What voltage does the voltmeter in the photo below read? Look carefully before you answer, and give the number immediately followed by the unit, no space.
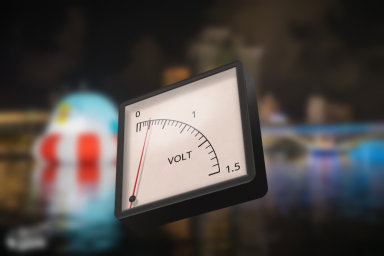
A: 0.5V
